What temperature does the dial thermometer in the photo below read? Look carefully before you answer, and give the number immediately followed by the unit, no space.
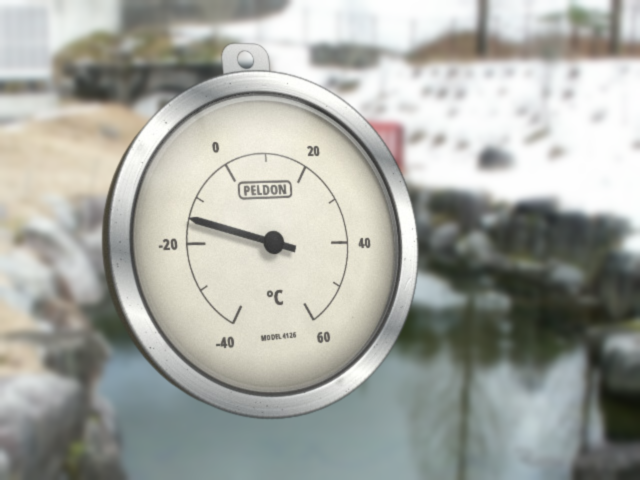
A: -15°C
